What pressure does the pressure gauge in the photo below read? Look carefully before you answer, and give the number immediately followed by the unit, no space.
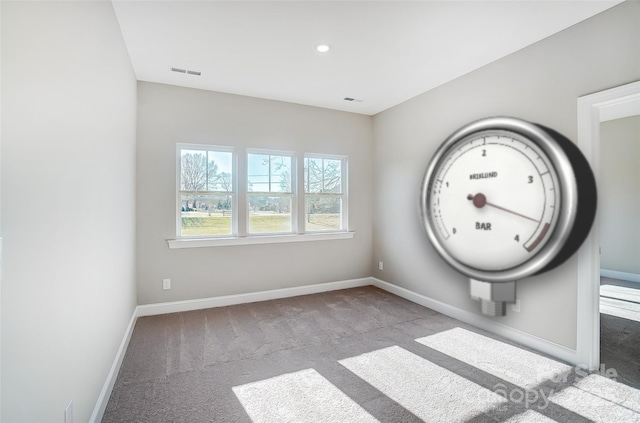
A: 3.6bar
